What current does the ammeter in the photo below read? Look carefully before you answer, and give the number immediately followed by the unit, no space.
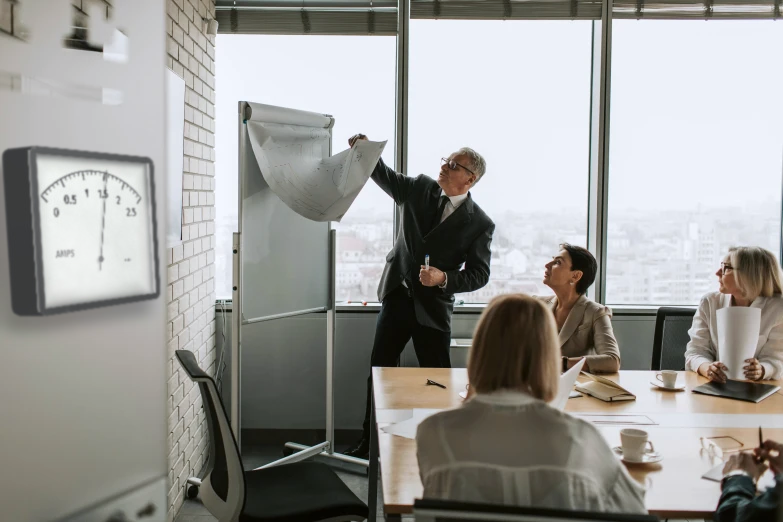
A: 1.5A
